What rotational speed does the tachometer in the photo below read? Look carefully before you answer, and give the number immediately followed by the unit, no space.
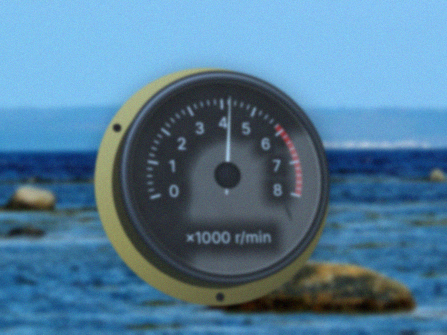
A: 4200rpm
